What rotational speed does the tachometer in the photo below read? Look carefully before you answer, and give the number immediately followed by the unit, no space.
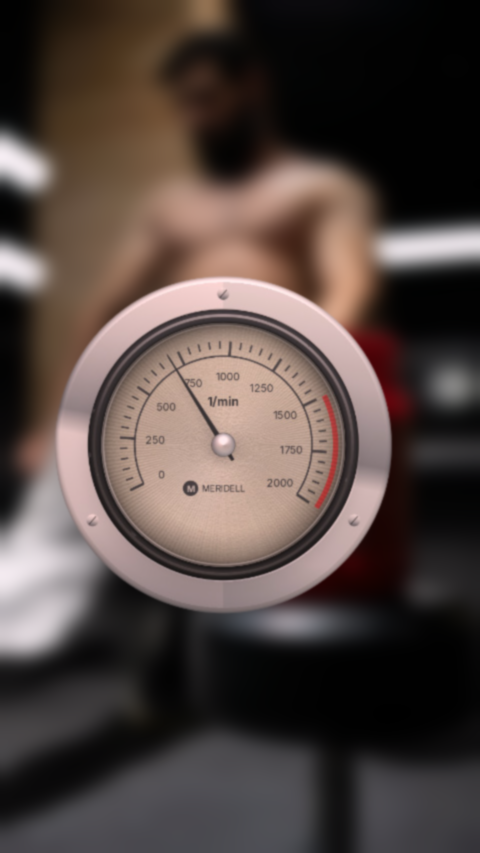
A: 700rpm
